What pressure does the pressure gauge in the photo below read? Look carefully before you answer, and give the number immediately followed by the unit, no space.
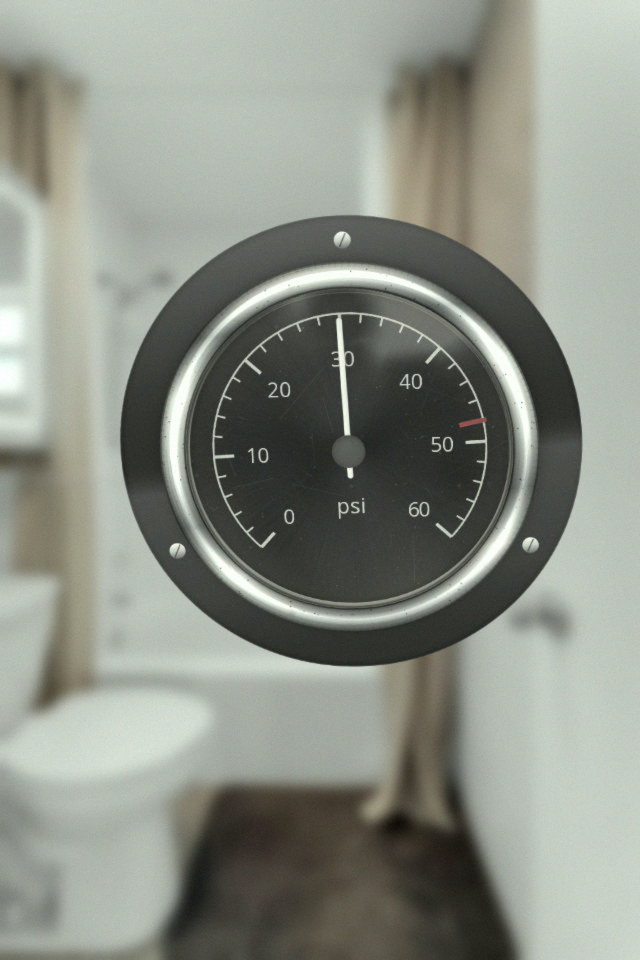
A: 30psi
